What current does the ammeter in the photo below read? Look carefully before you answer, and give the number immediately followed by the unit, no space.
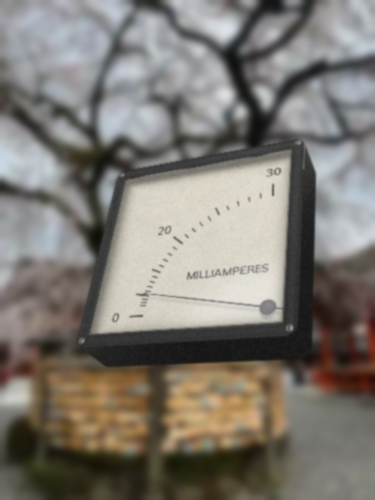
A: 10mA
